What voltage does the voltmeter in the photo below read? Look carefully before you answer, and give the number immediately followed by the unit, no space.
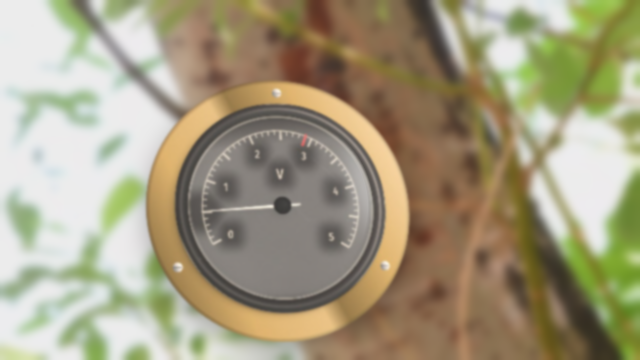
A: 0.5V
